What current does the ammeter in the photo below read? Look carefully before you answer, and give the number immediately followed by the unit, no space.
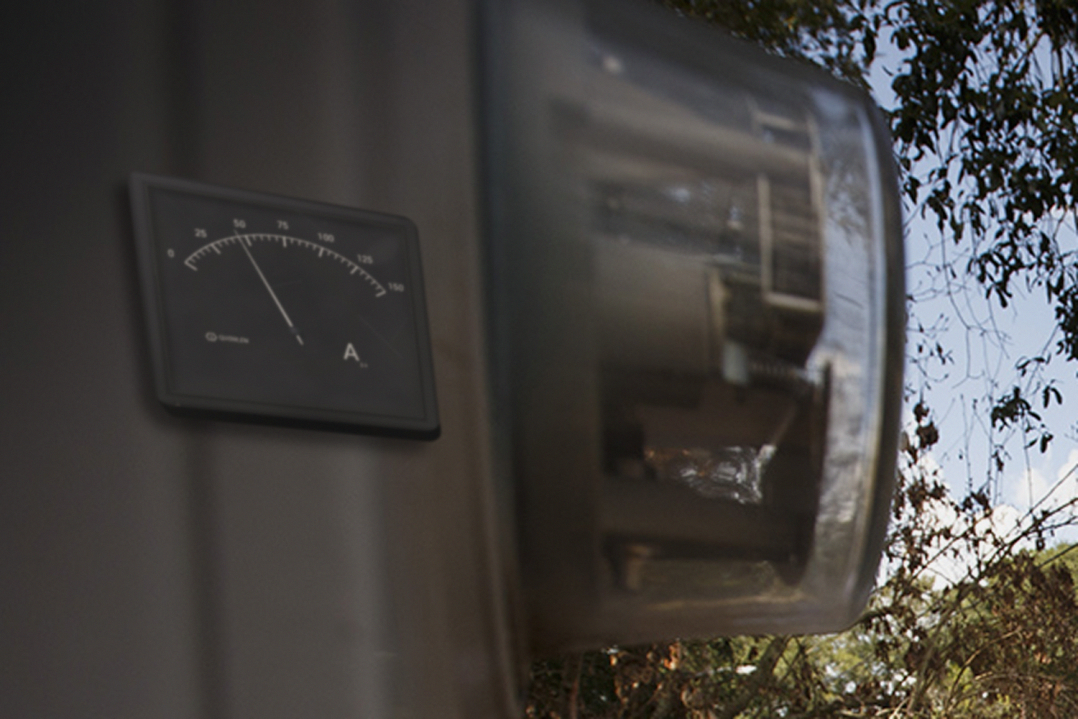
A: 45A
